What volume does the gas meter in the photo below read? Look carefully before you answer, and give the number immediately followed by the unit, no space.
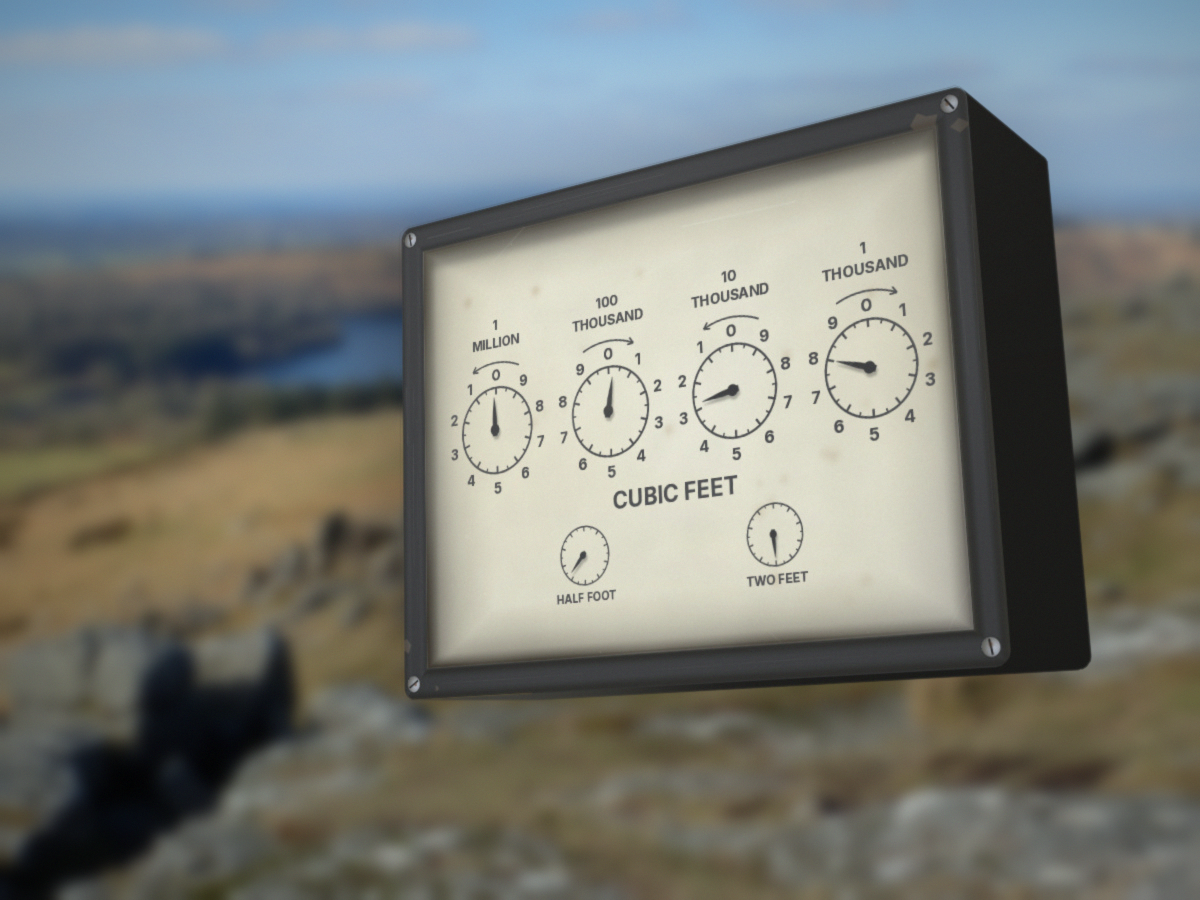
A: 2800ft³
